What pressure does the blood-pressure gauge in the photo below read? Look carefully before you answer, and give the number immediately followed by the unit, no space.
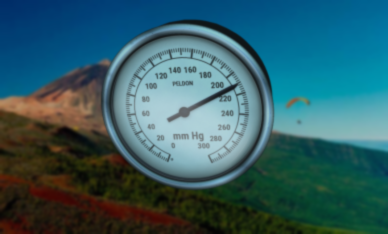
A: 210mmHg
